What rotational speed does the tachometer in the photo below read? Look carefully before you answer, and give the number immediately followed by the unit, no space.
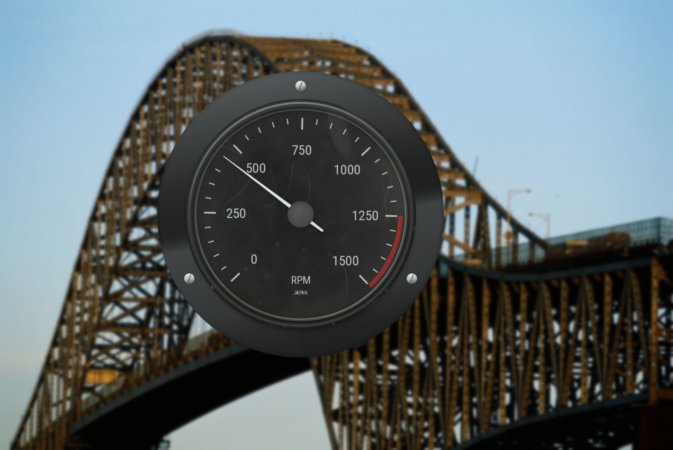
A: 450rpm
